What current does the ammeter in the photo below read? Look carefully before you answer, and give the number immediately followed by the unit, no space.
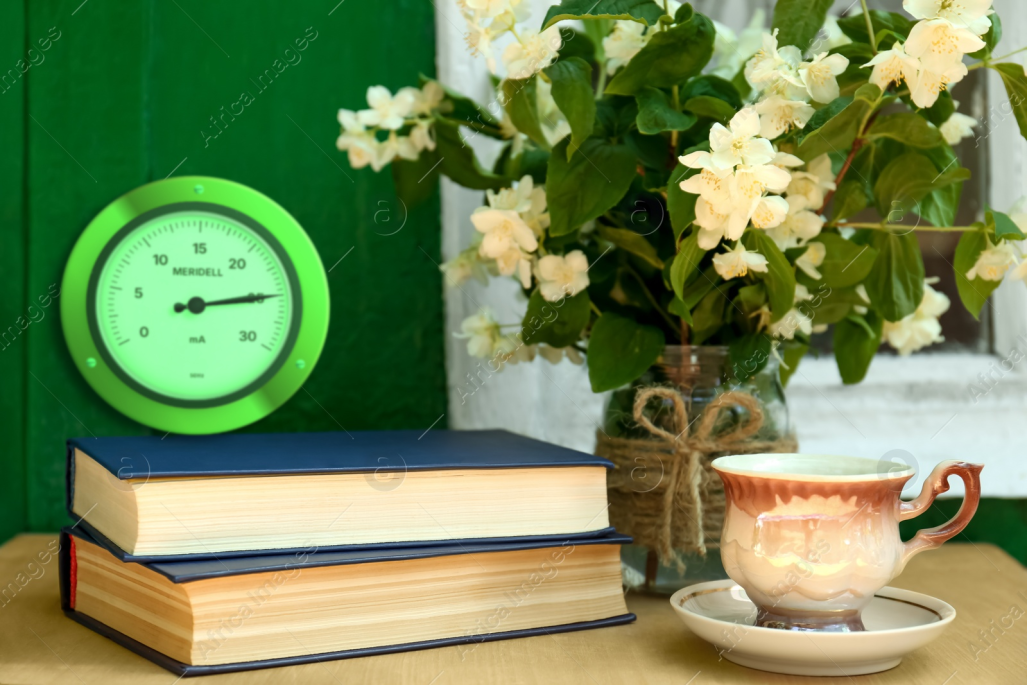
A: 25mA
